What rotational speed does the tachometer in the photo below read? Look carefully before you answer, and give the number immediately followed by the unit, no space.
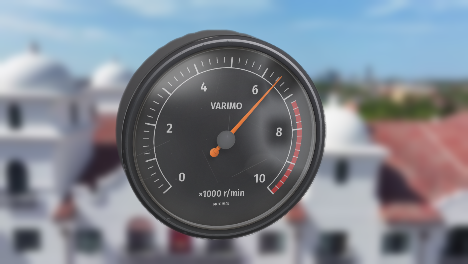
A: 6400rpm
